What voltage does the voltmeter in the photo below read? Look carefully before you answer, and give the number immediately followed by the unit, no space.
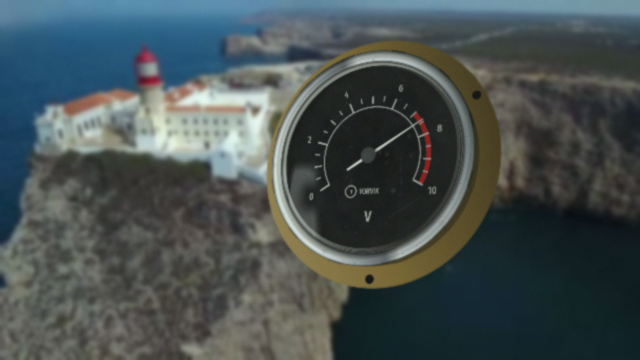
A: 7.5V
